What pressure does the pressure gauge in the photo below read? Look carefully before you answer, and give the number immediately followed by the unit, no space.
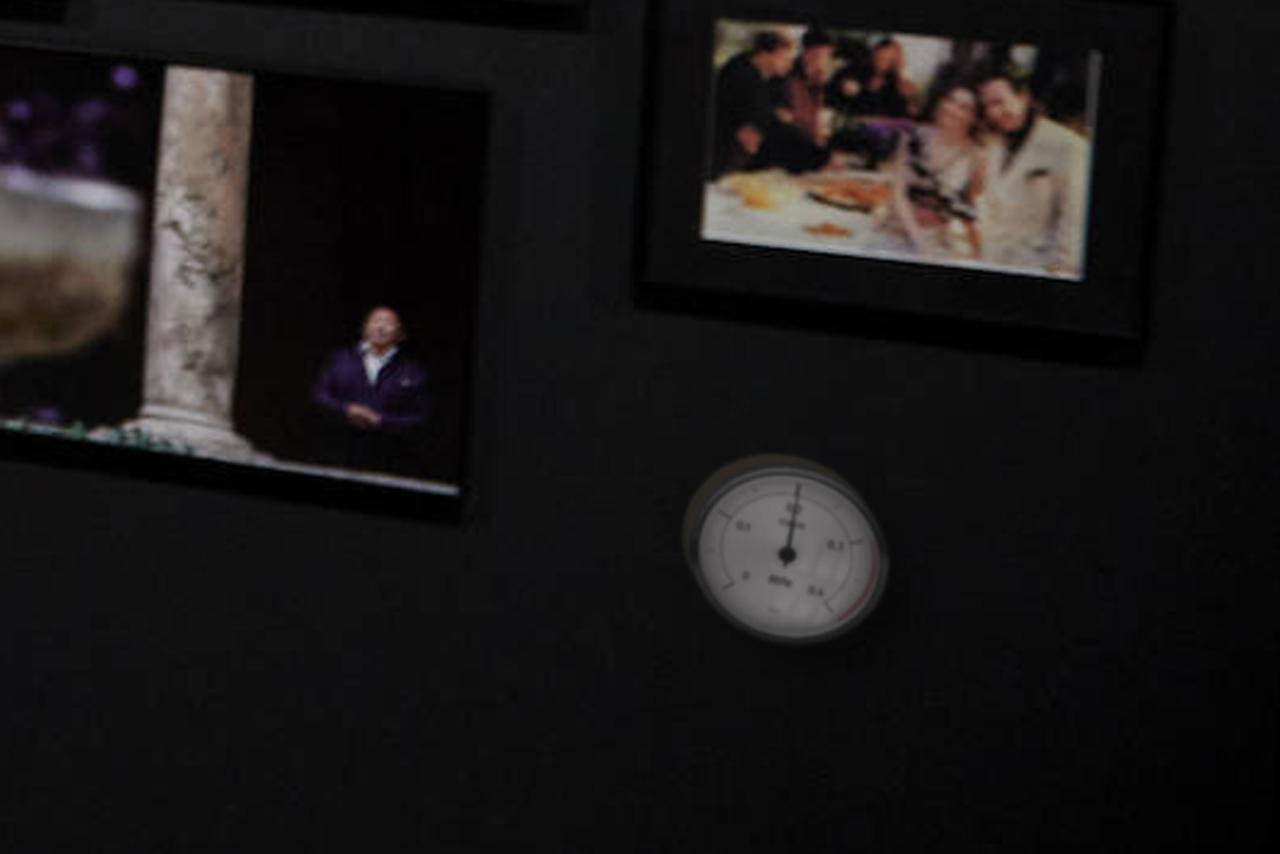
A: 0.2MPa
